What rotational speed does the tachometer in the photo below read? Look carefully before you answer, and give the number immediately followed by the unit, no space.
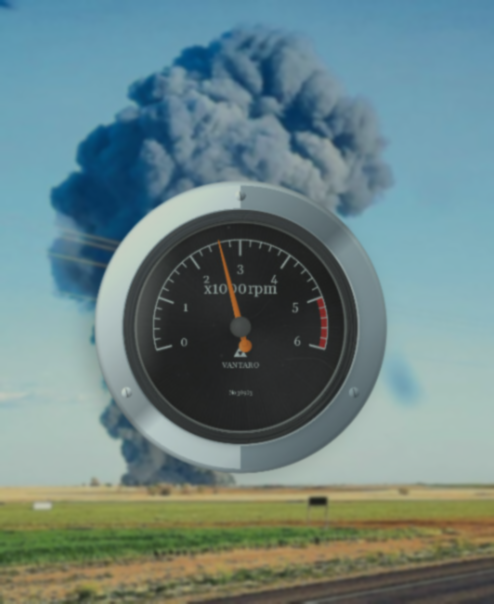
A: 2600rpm
